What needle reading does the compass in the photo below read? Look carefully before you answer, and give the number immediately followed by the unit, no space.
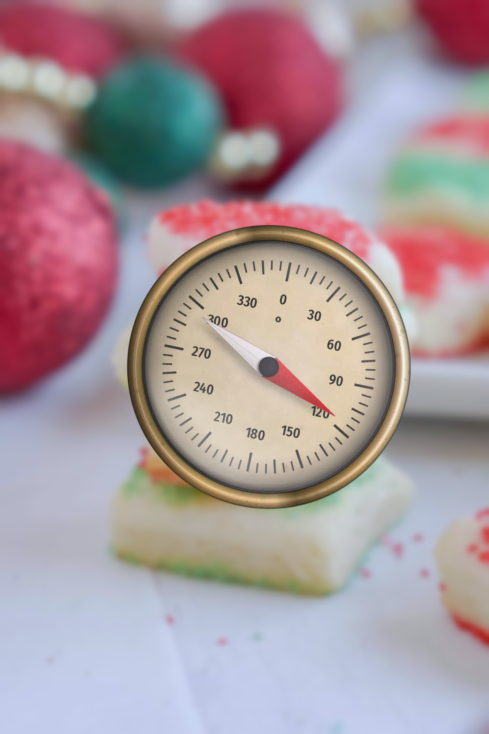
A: 115°
